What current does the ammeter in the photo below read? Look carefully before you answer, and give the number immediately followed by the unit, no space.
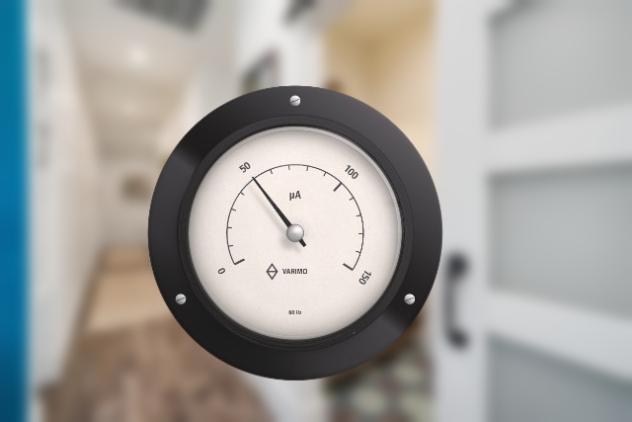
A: 50µA
